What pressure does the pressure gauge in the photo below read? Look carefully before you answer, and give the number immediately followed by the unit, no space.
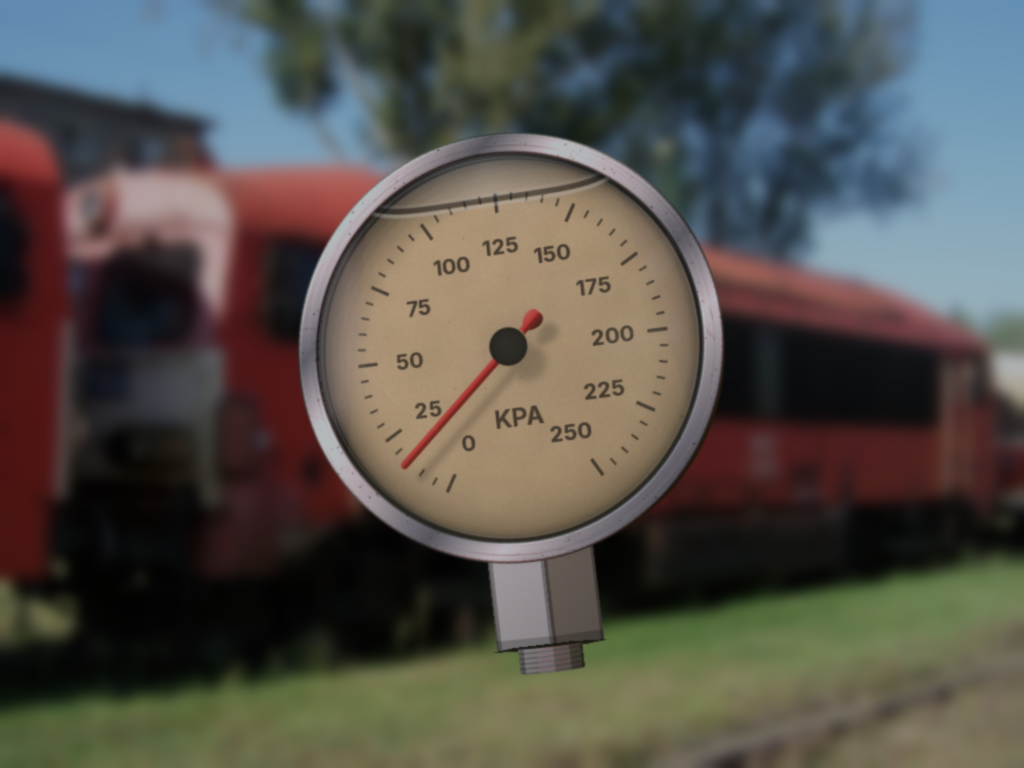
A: 15kPa
